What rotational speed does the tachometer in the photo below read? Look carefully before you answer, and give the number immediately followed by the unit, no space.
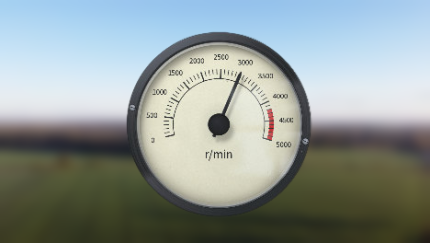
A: 3000rpm
